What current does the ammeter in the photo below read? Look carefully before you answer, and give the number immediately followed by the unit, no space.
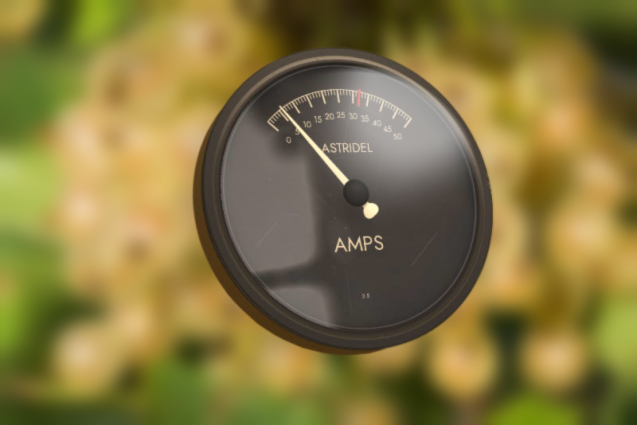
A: 5A
